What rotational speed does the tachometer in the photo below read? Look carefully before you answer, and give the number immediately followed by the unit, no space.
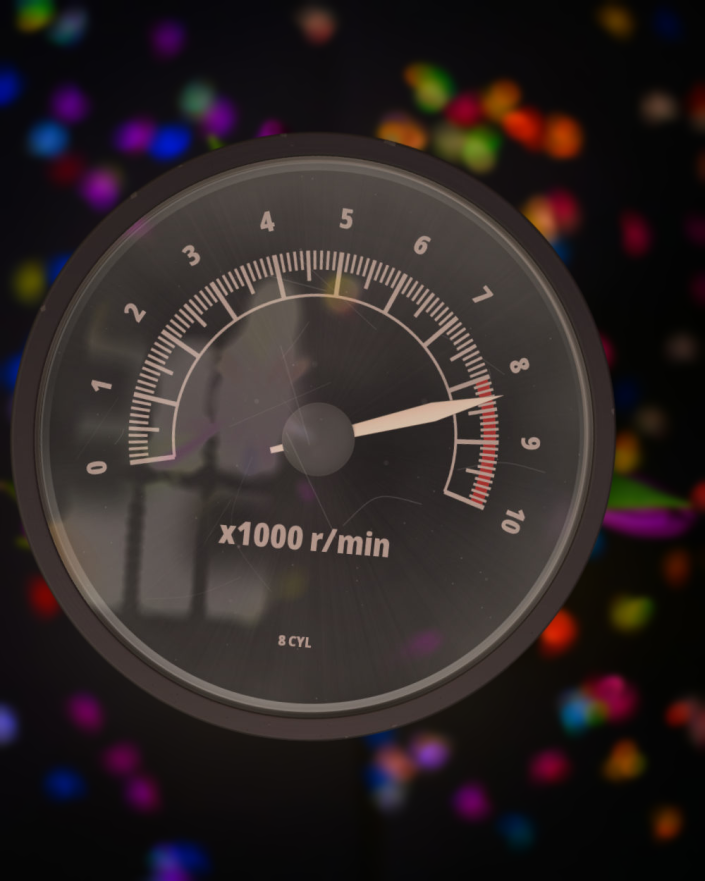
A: 8300rpm
